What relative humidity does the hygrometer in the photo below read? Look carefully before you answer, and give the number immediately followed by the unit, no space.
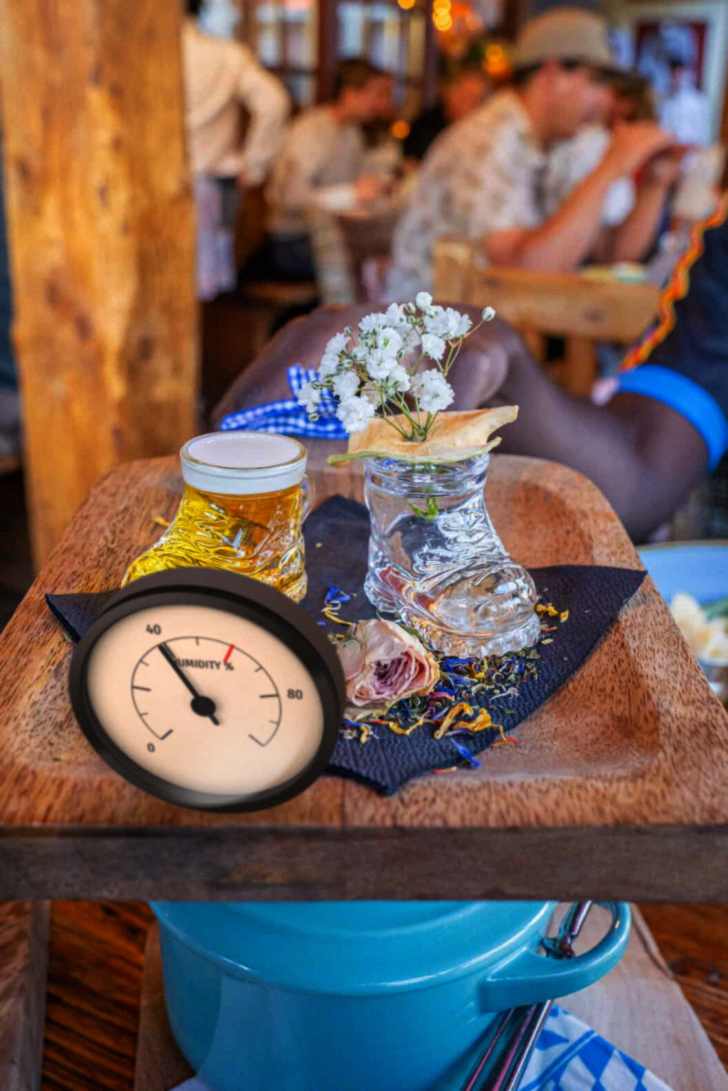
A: 40%
